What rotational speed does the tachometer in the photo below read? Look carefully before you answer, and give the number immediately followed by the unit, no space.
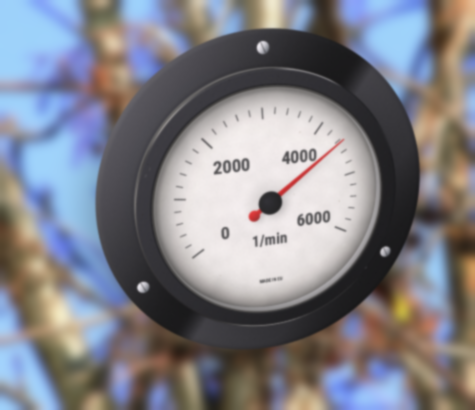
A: 4400rpm
